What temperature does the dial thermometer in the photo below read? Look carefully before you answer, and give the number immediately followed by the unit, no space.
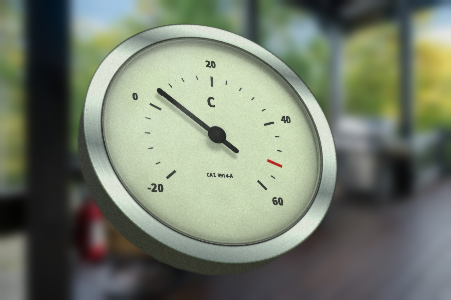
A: 4°C
